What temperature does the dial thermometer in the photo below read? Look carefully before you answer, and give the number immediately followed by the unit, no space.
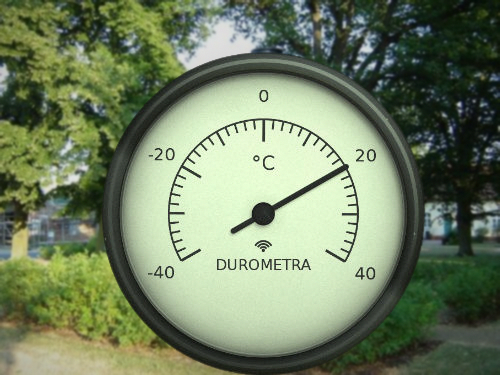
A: 20°C
